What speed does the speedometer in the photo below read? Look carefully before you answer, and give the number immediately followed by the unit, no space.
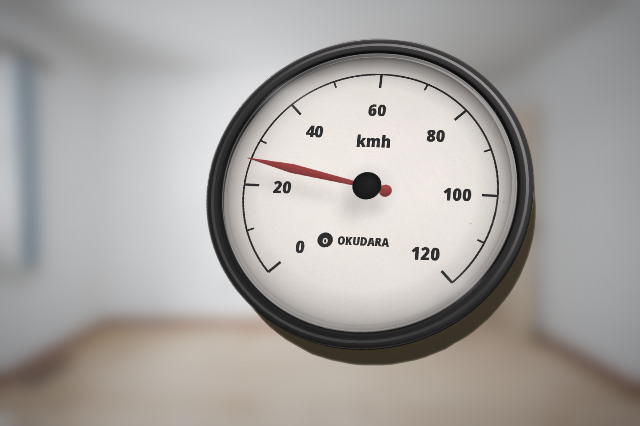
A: 25km/h
